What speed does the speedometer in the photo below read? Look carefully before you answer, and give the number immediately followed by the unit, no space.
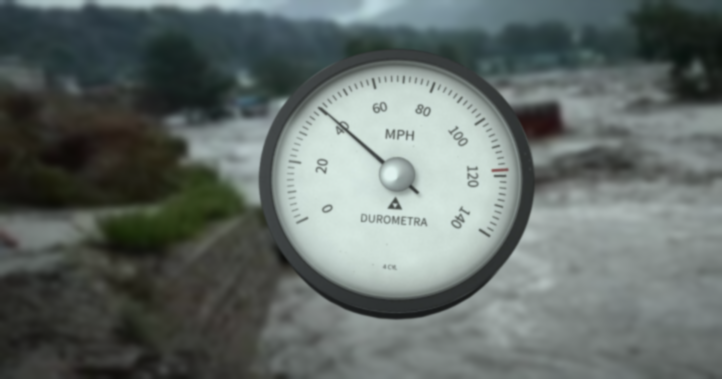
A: 40mph
